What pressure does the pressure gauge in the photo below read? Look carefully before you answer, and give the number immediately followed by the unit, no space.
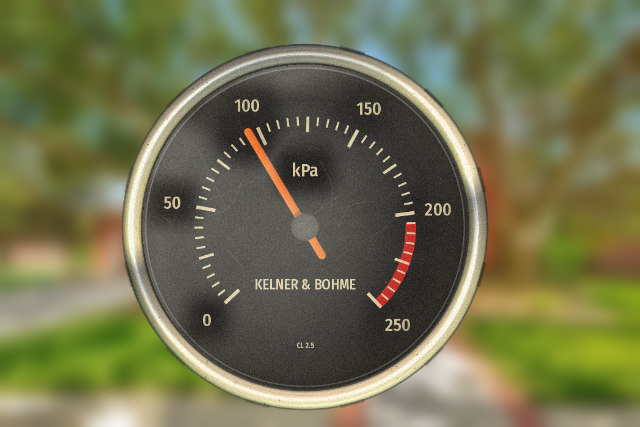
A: 95kPa
